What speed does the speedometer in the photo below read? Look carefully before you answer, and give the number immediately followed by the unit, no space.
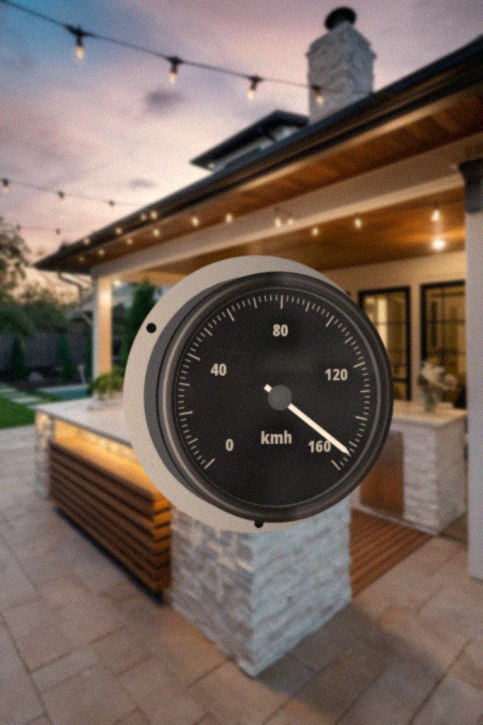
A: 154km/h
